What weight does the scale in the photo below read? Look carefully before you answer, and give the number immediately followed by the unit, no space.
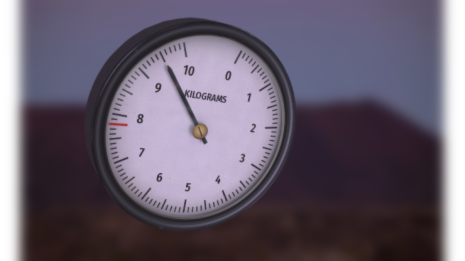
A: 9.5kg
